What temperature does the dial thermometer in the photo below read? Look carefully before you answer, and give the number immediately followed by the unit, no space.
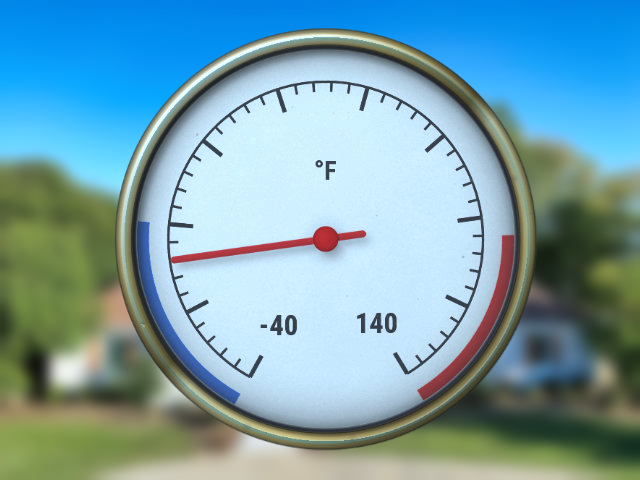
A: -8°F
